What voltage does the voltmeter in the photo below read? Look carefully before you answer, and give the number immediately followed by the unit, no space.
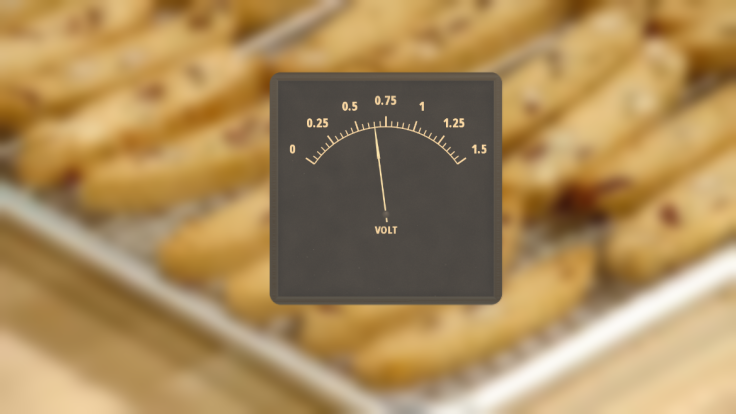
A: 0.65V
